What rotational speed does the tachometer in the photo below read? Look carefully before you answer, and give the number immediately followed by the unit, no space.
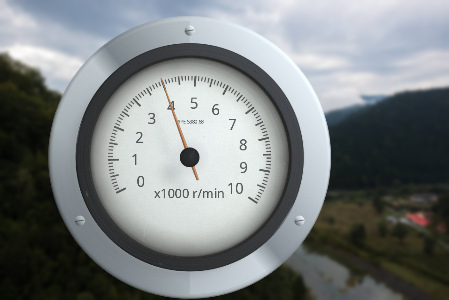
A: 4000rpm
